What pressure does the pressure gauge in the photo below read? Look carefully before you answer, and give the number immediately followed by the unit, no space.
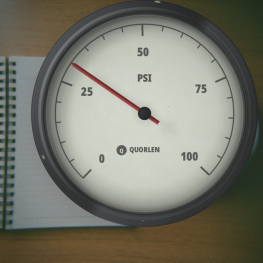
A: 30psi
